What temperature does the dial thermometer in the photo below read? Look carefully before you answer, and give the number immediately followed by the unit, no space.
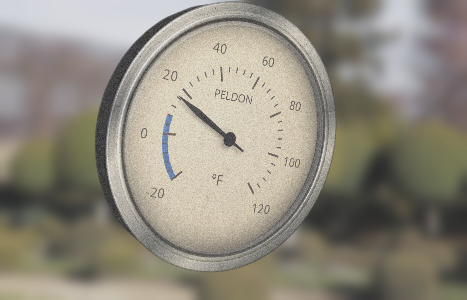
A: 16°F
